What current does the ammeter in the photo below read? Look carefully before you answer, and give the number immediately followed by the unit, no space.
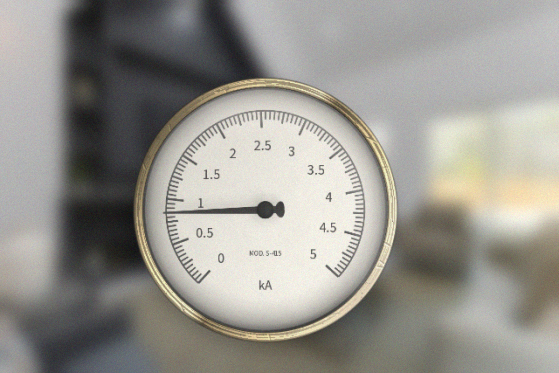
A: 0.85kA
